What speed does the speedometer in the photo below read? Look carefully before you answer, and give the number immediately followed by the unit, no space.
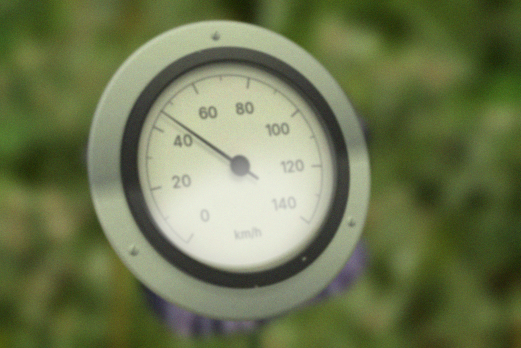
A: 45km/h
